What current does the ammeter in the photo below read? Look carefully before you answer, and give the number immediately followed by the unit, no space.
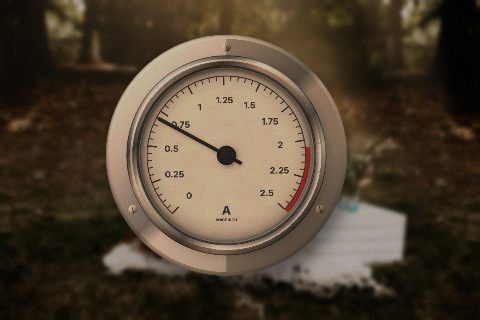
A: 0.7A
